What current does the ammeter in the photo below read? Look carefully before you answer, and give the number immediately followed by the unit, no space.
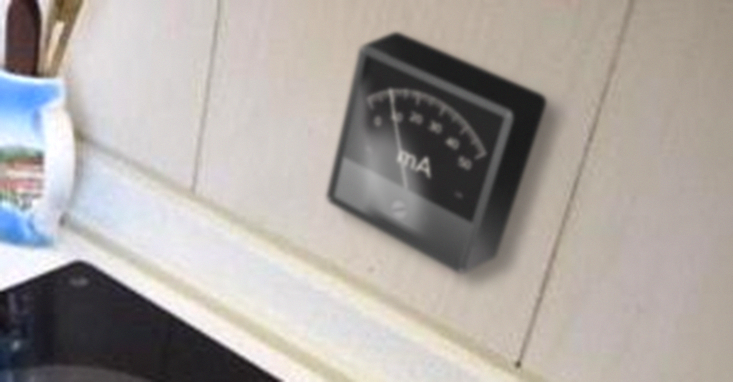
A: 10mA
